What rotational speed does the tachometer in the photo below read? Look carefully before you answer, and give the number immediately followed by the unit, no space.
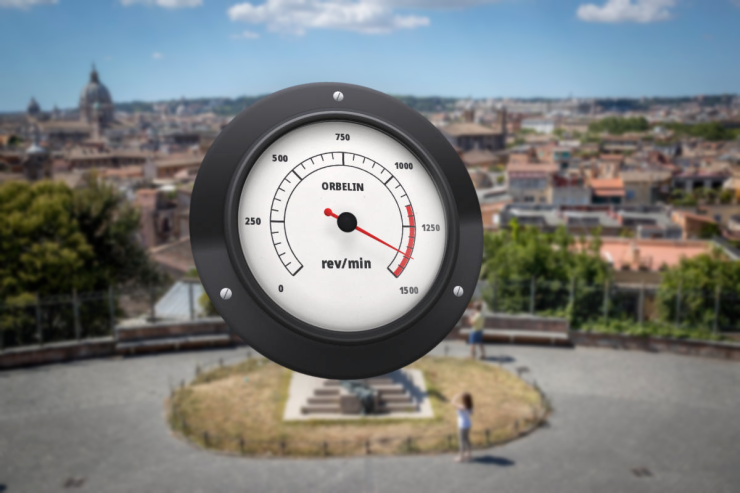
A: 1400rpm
